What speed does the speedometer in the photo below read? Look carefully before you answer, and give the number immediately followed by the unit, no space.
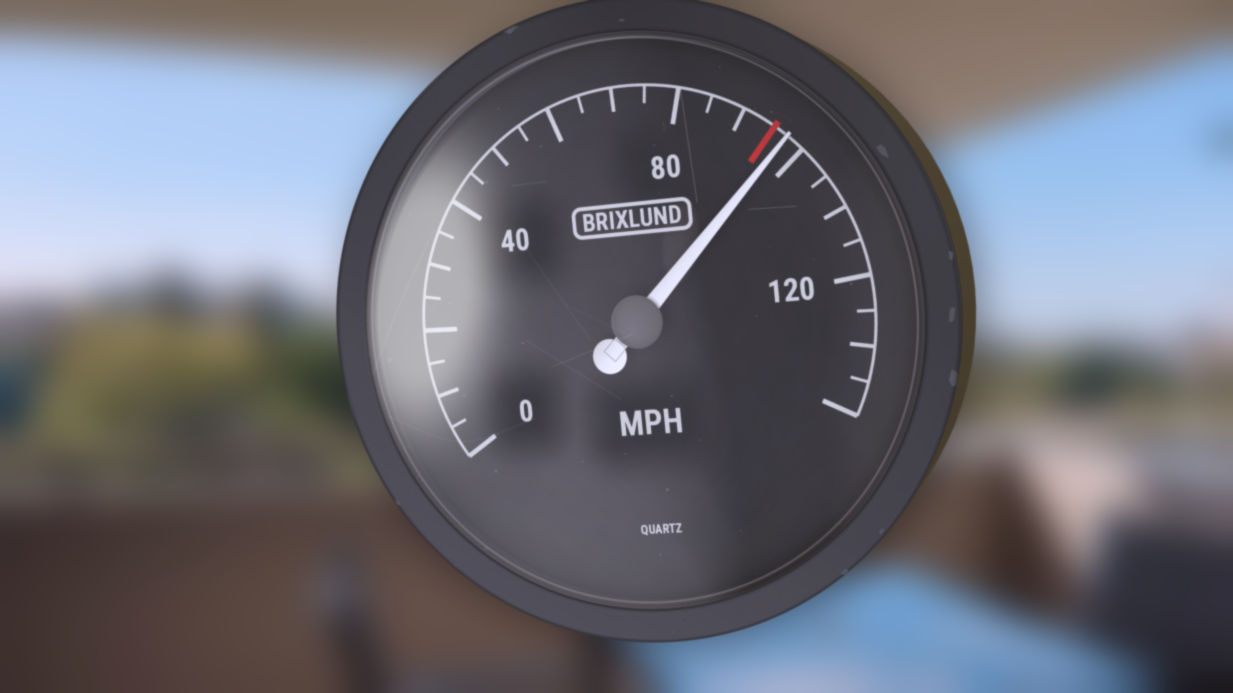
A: 97.5mph
